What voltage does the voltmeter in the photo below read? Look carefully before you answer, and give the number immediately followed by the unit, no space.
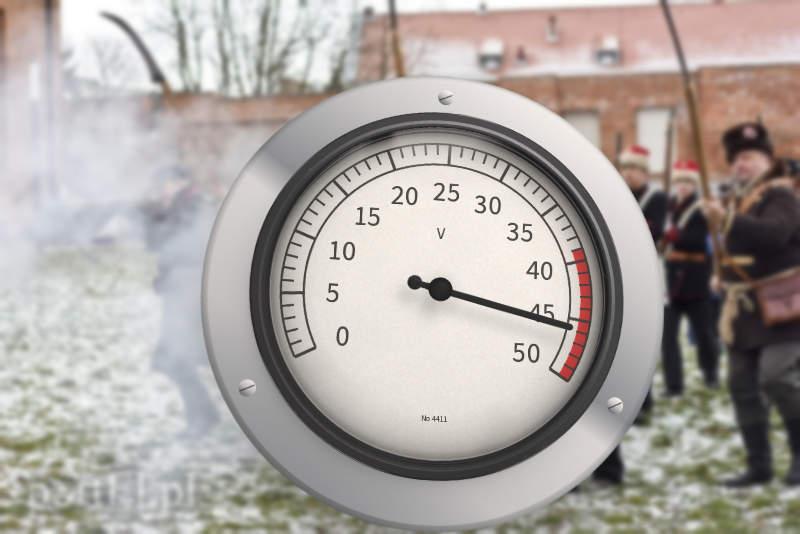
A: 46V
